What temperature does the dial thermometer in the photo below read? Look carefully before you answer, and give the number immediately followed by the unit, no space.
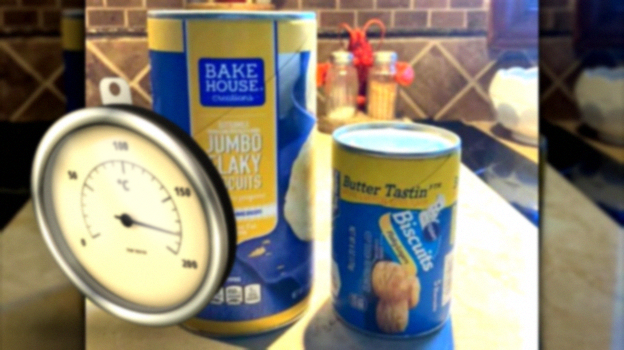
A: 180°C
